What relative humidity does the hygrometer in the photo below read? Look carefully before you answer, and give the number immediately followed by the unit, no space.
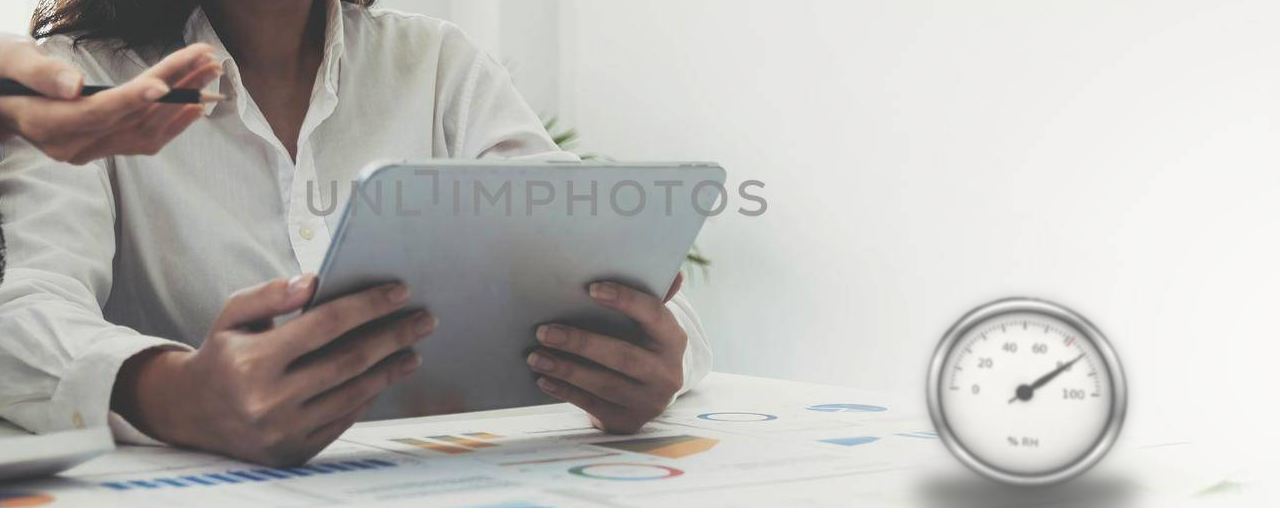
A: 80%
